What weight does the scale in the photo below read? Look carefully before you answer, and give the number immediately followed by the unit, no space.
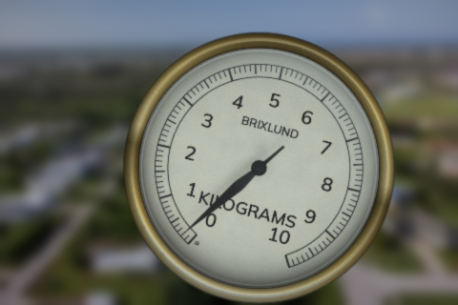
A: 0.2kg
